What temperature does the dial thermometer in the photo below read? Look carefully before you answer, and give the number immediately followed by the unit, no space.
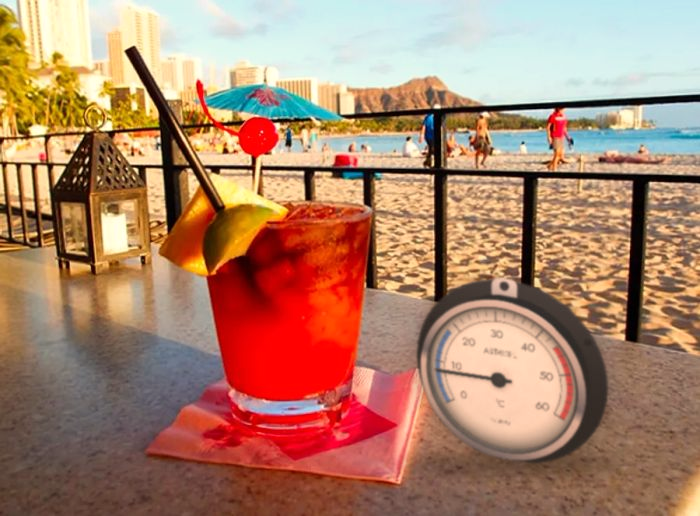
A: 8°C
